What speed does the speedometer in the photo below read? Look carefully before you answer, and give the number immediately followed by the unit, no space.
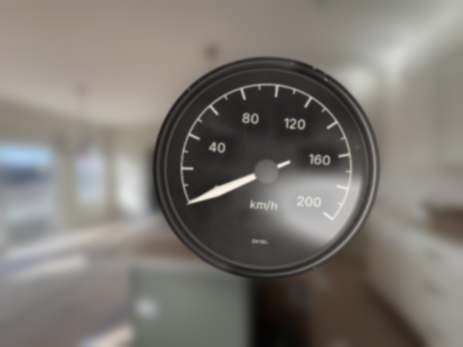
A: 0km/h
